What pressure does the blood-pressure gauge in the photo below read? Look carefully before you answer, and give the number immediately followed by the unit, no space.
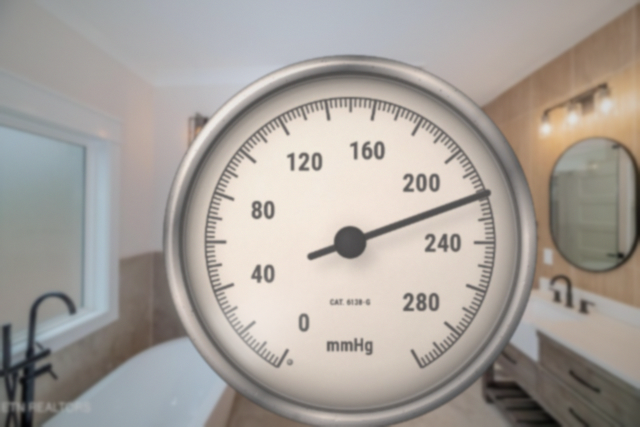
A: 220mmHg
